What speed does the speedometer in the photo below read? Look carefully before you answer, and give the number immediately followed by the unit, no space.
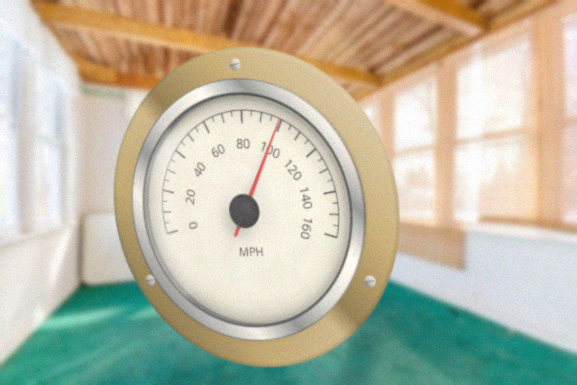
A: 100mph
